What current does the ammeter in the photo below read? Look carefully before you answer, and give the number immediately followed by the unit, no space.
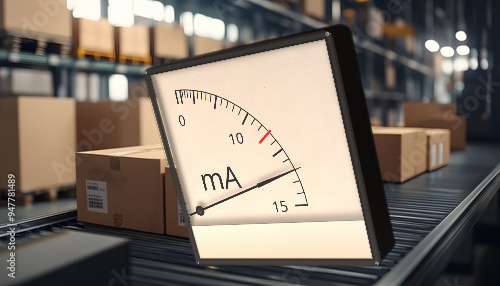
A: 13.5mA
